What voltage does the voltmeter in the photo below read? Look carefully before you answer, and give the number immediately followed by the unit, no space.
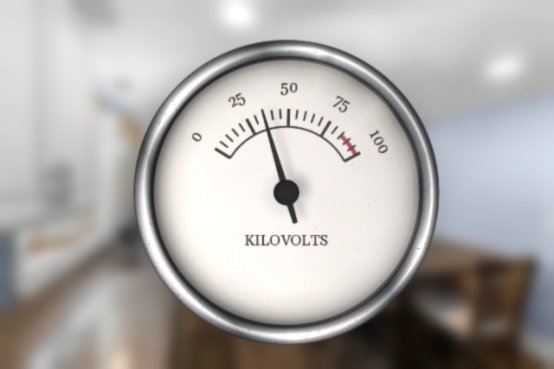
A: 35kV
